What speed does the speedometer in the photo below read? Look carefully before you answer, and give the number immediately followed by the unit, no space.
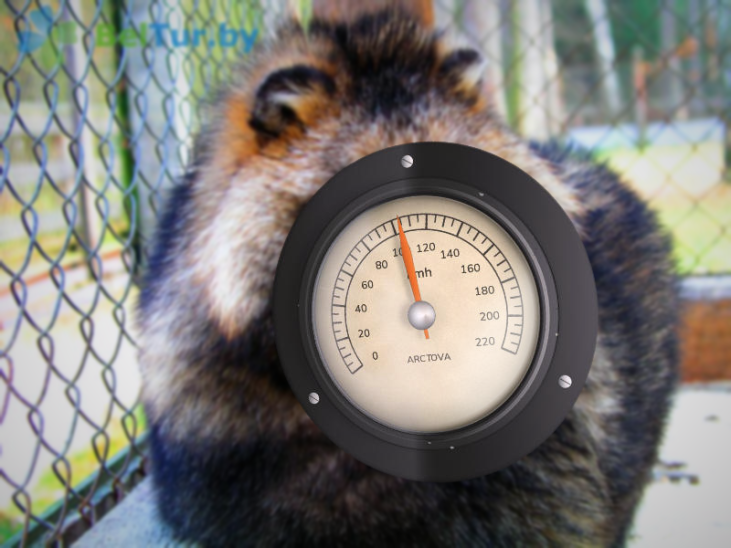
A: 105km/h
